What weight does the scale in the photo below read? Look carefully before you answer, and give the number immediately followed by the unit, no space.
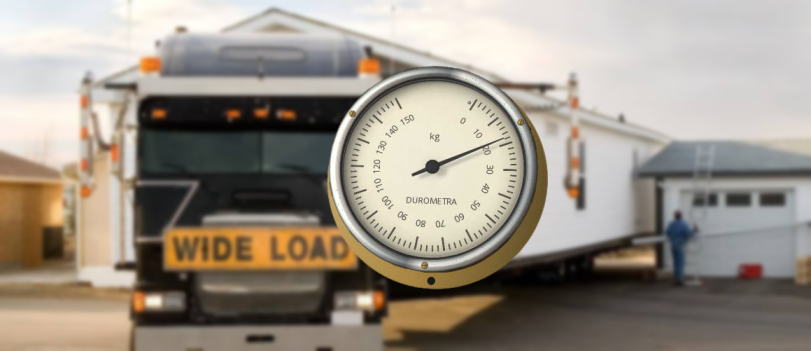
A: 18kg
